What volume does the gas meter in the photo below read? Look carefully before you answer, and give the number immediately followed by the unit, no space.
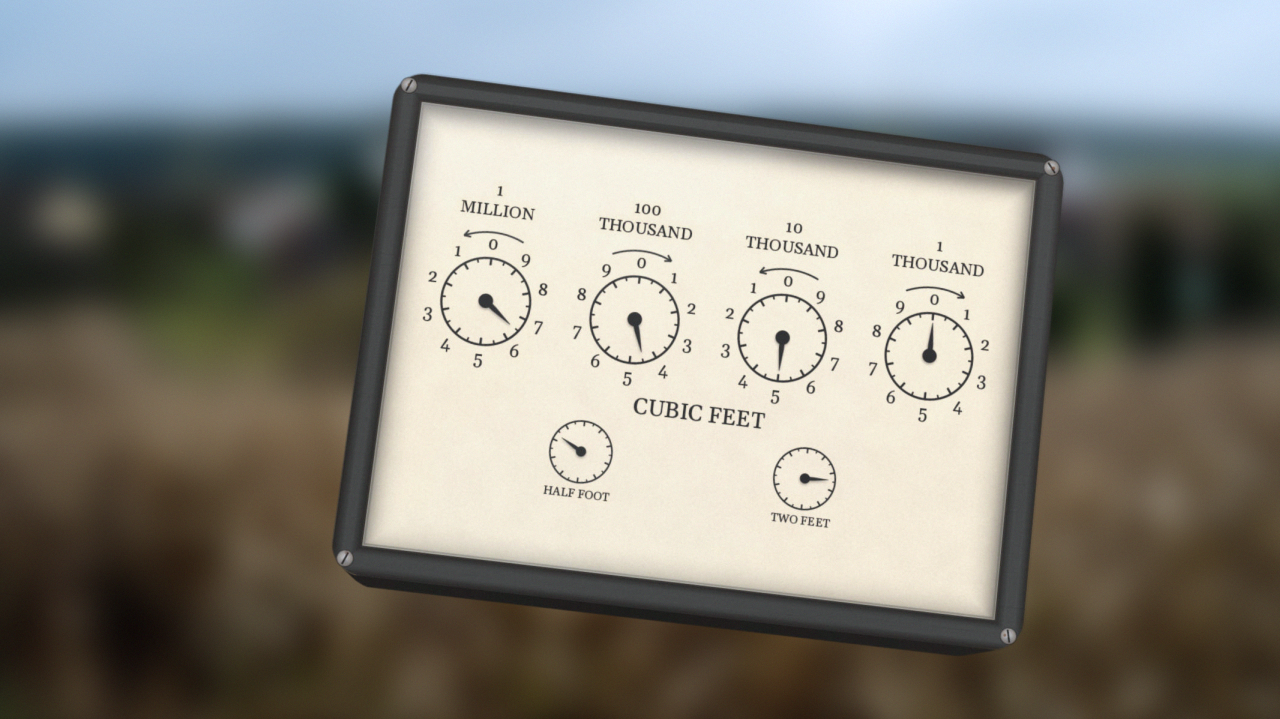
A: 645000ft³
